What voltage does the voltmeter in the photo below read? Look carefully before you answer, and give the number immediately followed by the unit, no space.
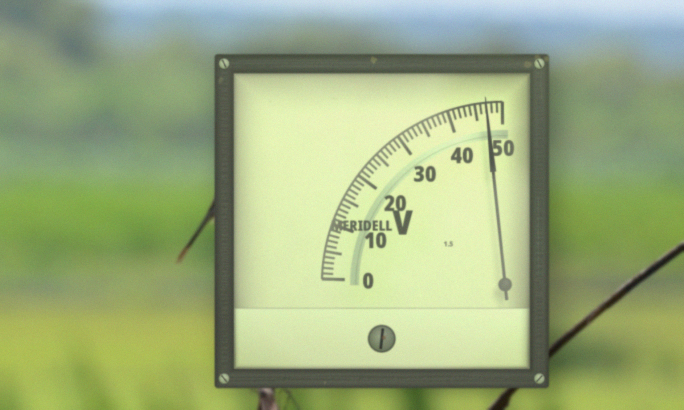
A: 47V
